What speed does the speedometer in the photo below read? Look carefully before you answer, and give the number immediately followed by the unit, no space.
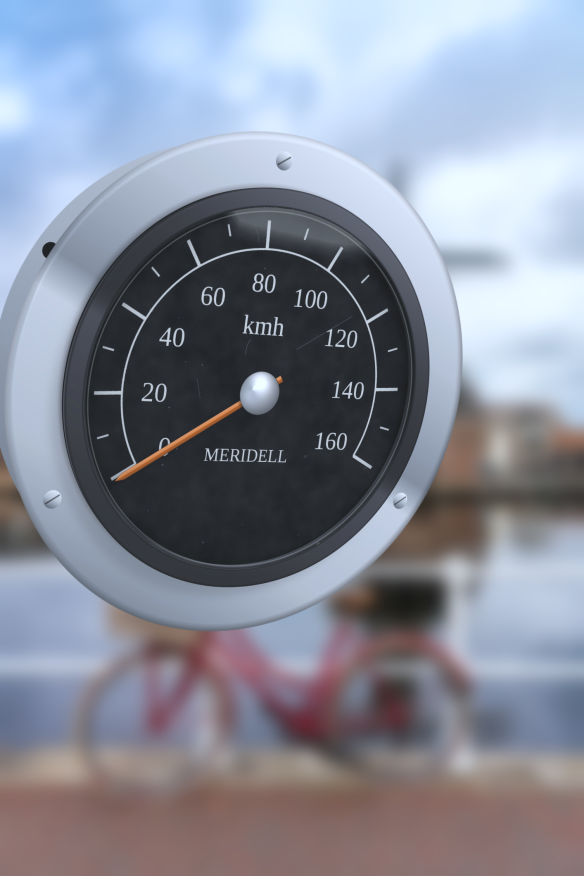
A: 0km/h
